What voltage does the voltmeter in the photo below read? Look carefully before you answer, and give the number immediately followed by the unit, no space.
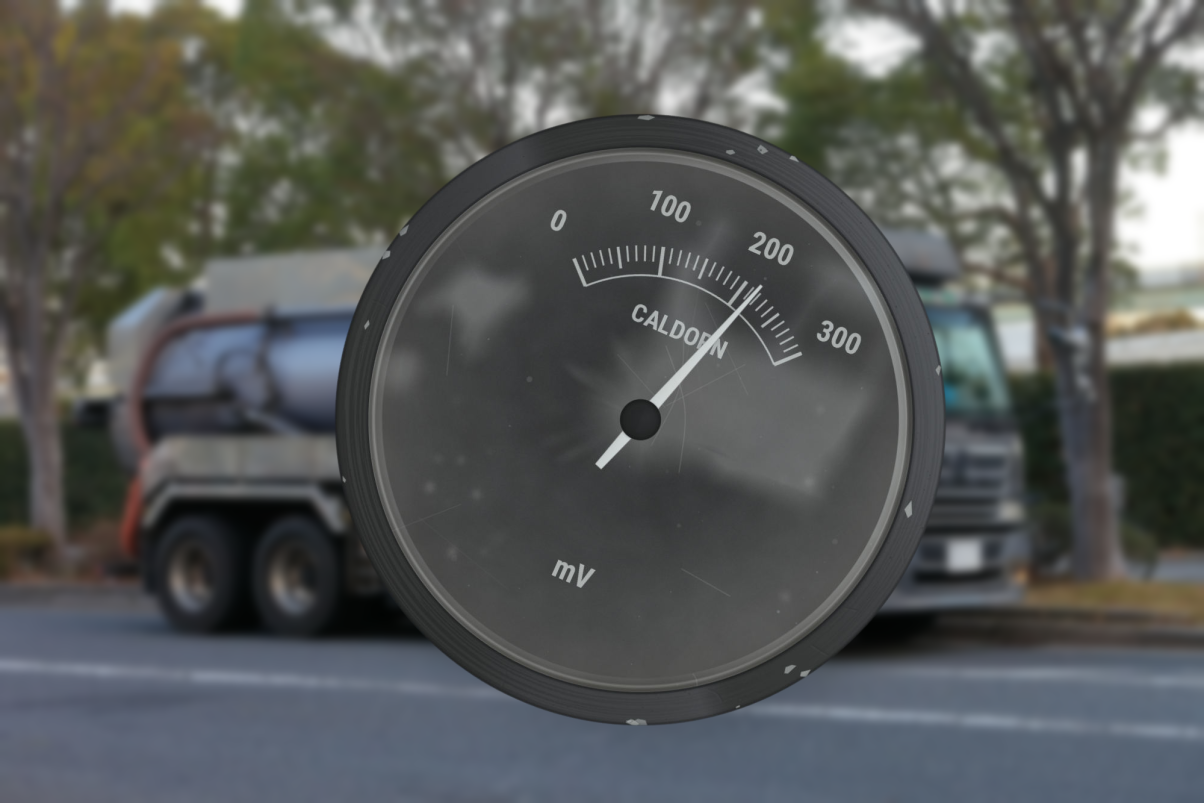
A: 215mV
